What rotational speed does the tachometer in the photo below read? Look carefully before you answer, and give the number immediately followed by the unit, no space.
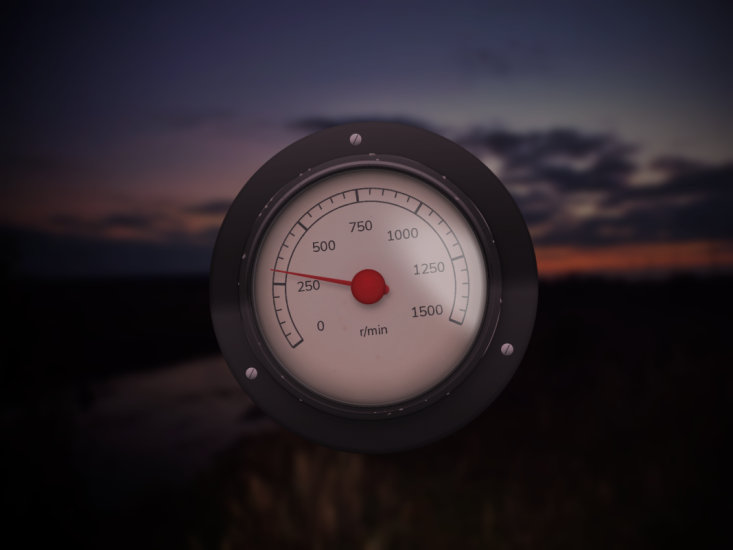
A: 300rpm
